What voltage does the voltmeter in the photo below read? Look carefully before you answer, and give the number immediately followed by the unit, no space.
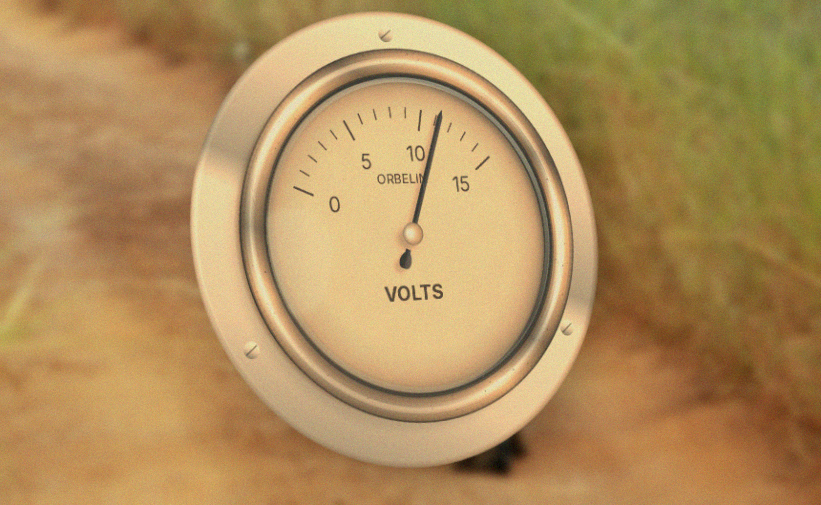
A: 11V
